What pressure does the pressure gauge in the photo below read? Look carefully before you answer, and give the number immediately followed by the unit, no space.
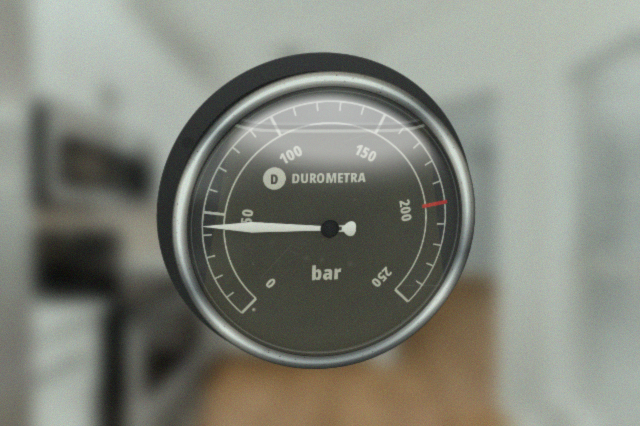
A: 45bar
